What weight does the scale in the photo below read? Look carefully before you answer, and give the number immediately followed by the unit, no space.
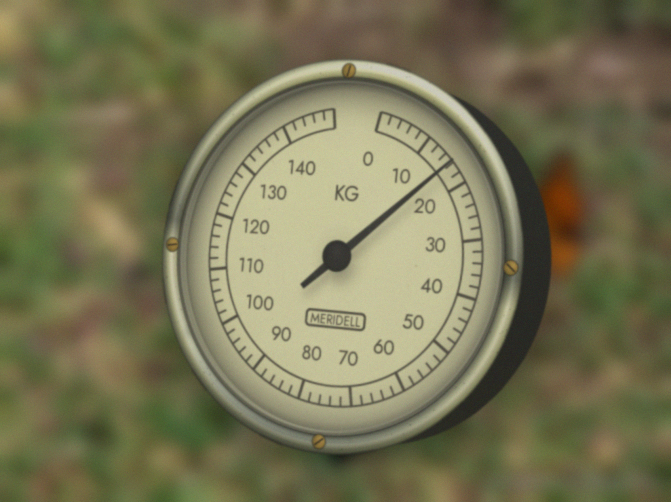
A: 16kg
